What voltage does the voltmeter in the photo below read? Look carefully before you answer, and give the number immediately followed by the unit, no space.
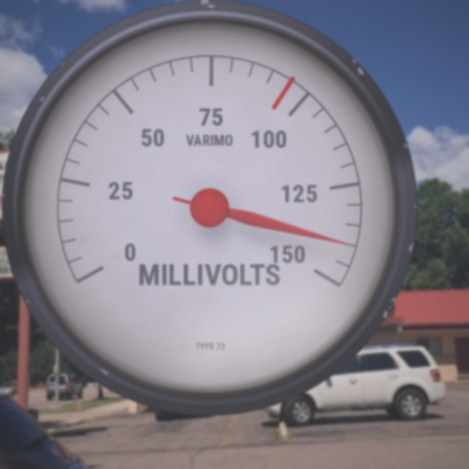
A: 140mV
